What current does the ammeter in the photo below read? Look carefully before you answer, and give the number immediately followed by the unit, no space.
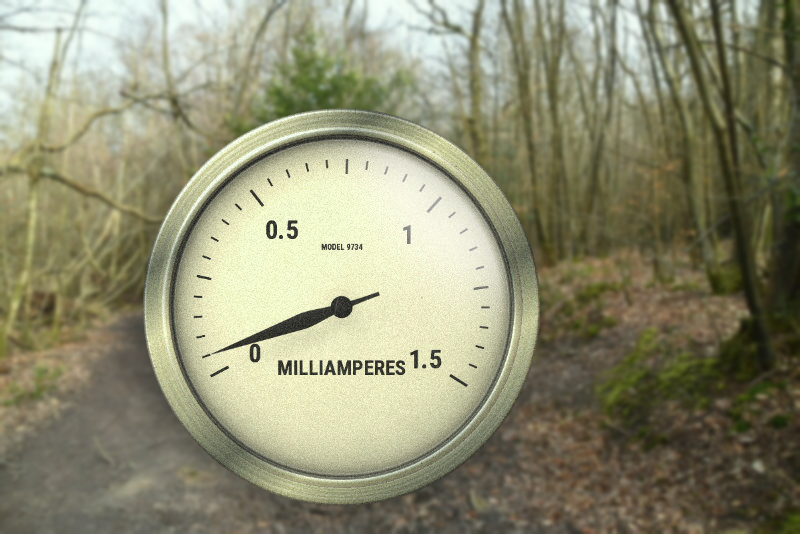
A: 0.05mA
